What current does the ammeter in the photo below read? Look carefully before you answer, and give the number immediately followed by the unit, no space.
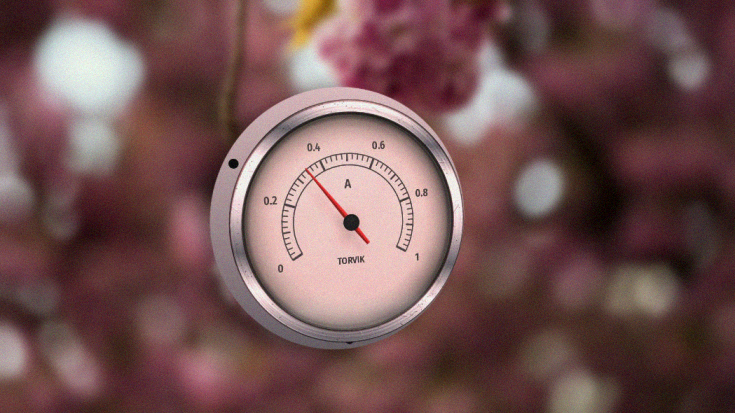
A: 0.34A
